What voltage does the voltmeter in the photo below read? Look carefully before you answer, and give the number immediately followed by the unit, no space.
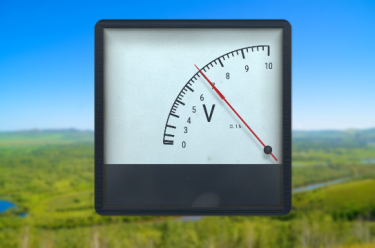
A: 7V
